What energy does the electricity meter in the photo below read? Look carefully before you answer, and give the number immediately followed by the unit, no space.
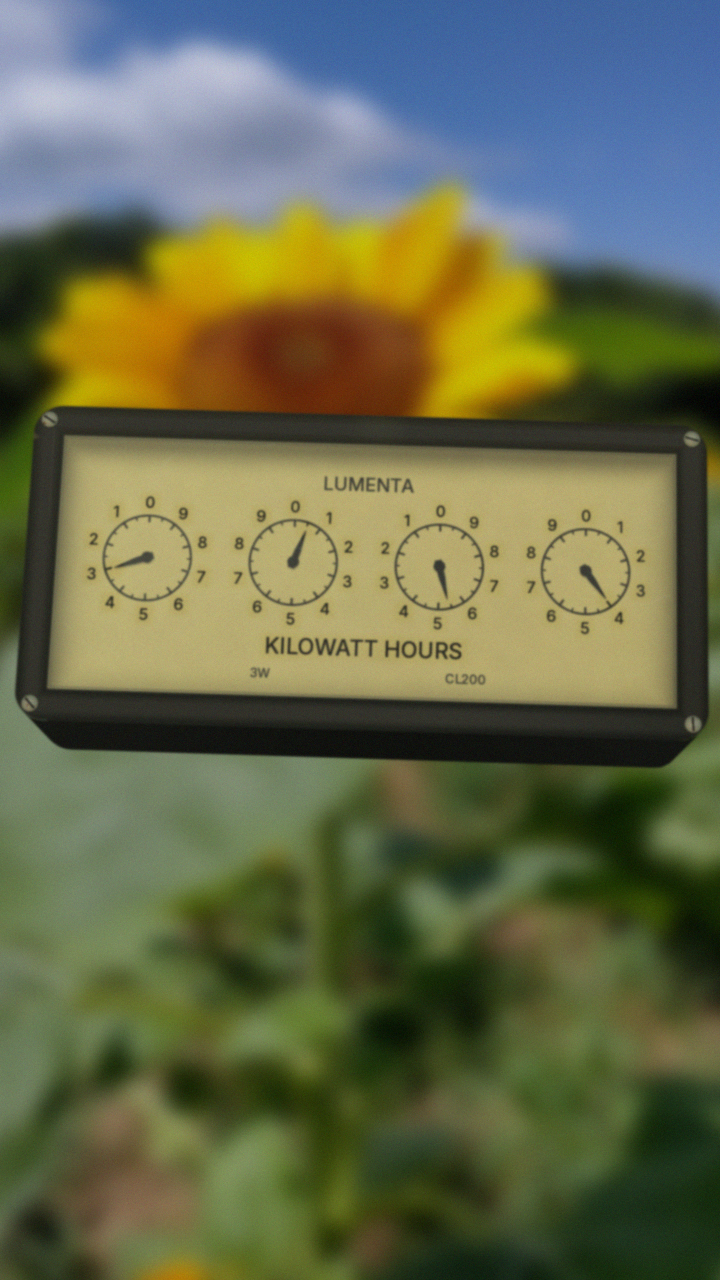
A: 3054kWh
